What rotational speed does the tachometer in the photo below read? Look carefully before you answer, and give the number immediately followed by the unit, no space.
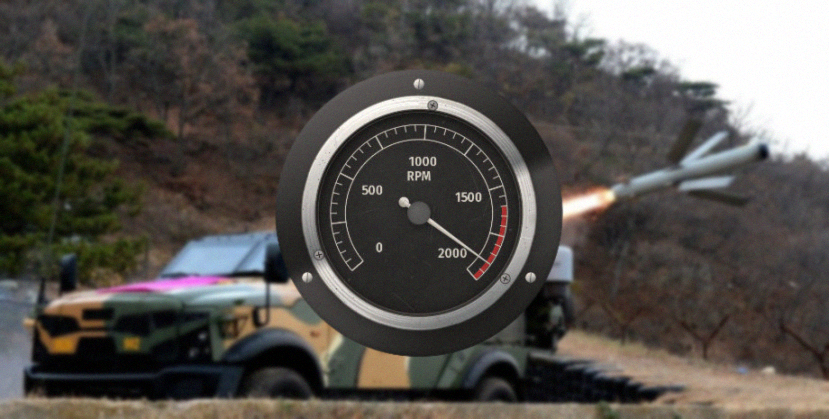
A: 1900rpm
